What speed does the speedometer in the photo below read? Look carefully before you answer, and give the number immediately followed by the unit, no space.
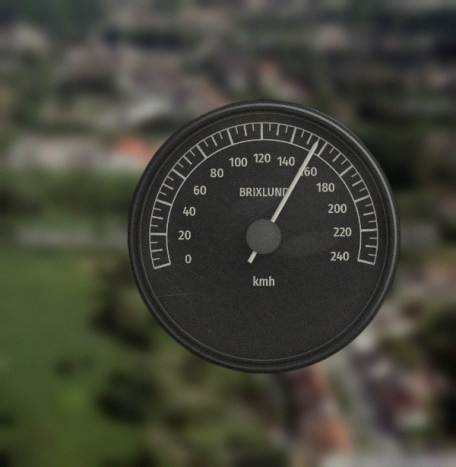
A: 155km/h
